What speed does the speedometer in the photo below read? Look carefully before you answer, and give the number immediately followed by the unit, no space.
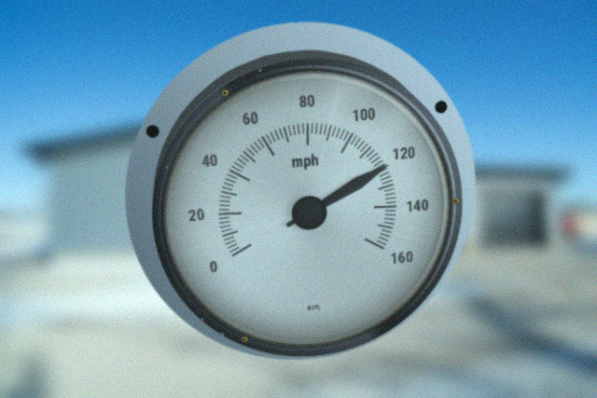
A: 120mph
